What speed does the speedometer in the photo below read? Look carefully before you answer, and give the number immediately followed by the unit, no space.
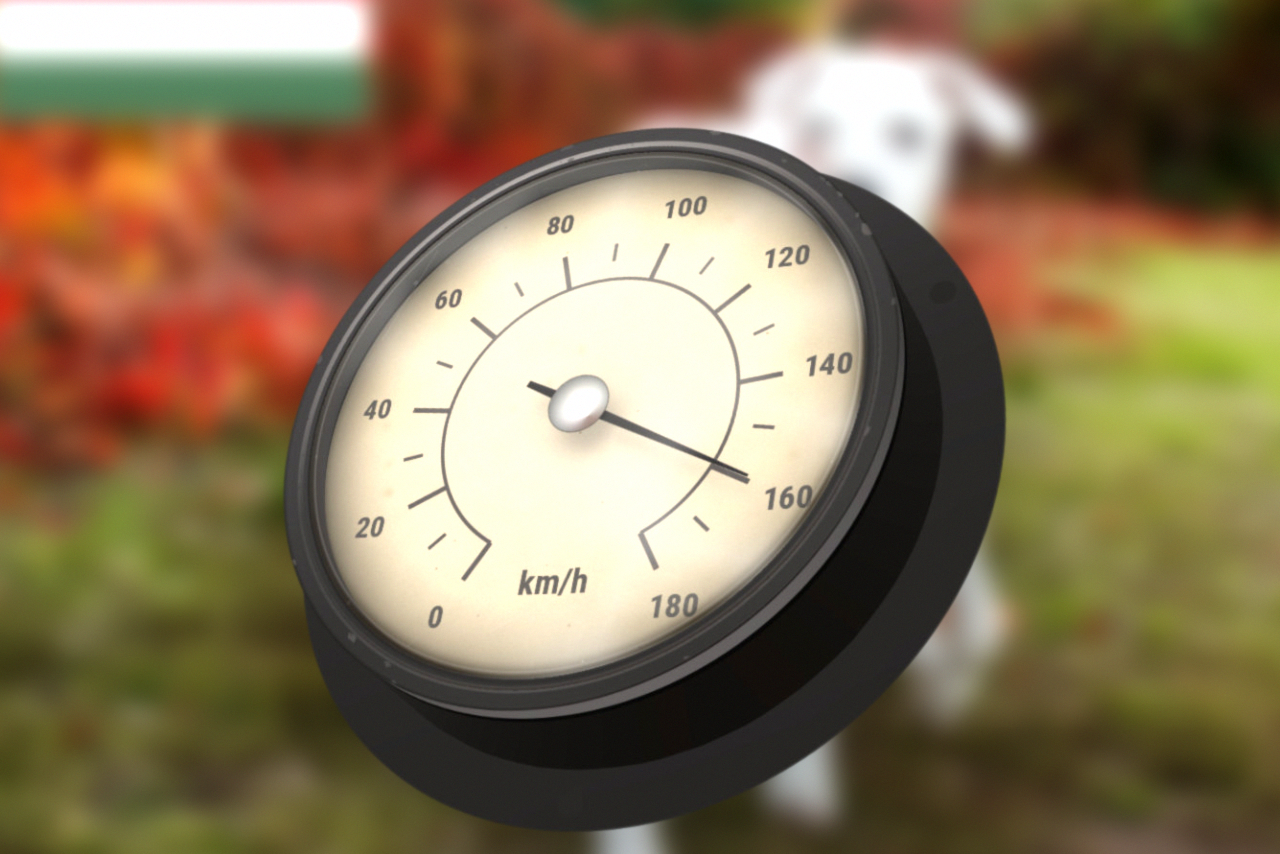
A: 160km/h
